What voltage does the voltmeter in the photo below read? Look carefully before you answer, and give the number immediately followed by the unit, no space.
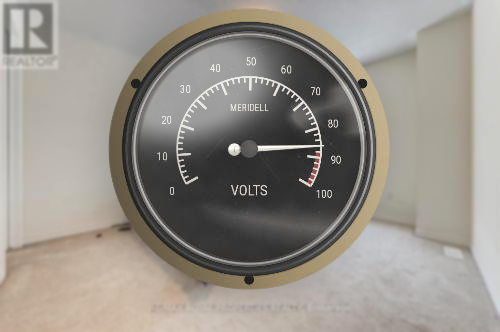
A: 86V
